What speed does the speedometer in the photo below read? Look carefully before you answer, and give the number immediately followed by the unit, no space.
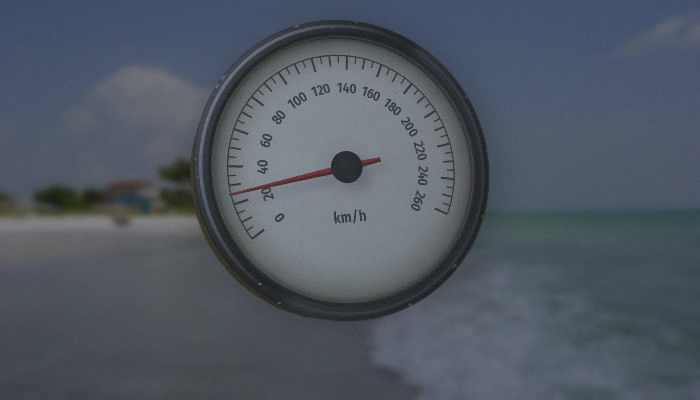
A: 25km/h
